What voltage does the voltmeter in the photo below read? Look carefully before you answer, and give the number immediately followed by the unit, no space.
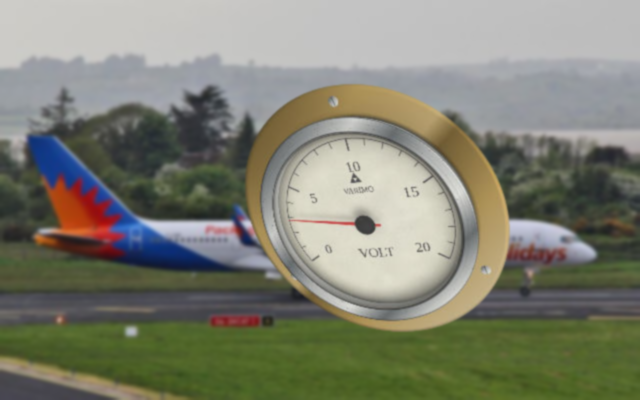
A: 3V
